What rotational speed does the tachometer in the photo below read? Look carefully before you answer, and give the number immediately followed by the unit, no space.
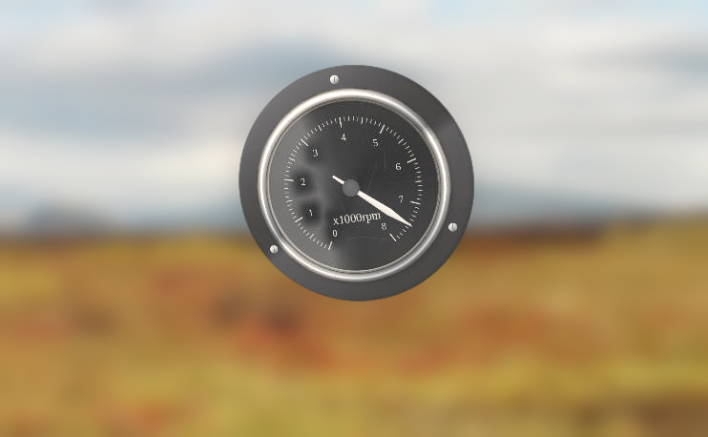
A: 7500rpm
